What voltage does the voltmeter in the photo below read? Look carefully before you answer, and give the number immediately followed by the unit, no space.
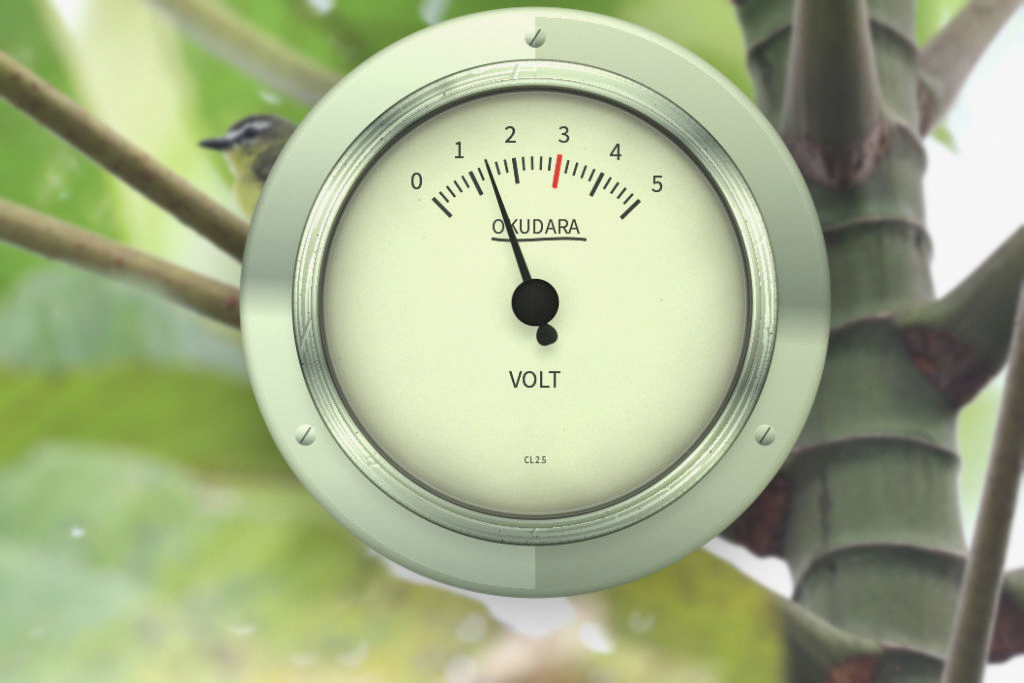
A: 1.4V
